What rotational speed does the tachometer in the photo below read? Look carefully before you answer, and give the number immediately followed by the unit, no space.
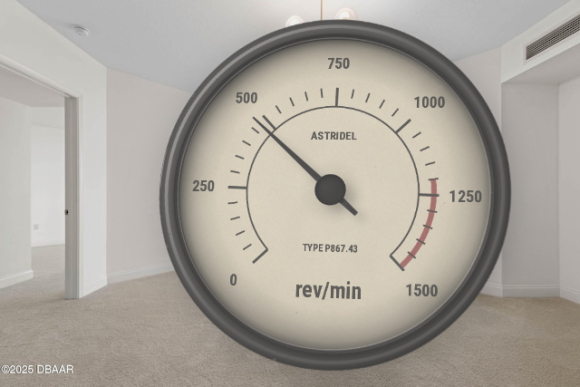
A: 475rpm
